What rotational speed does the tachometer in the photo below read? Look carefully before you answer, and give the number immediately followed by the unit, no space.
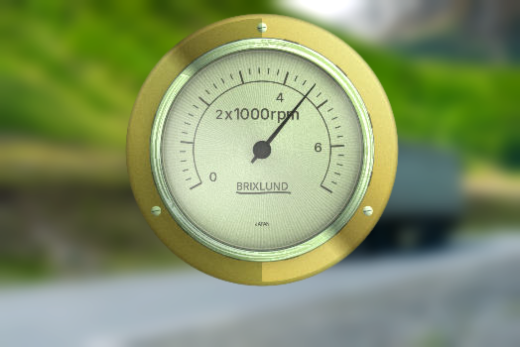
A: 4600rpm
